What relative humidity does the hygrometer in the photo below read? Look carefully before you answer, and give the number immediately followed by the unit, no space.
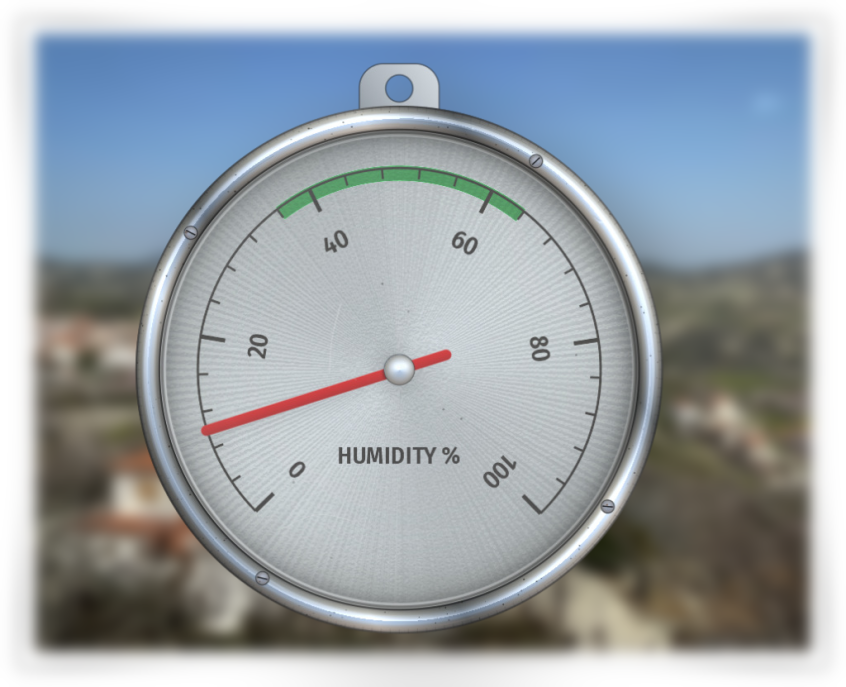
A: 10%
